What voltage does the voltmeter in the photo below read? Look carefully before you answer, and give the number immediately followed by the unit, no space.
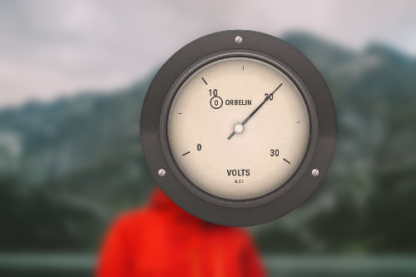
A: 20V
